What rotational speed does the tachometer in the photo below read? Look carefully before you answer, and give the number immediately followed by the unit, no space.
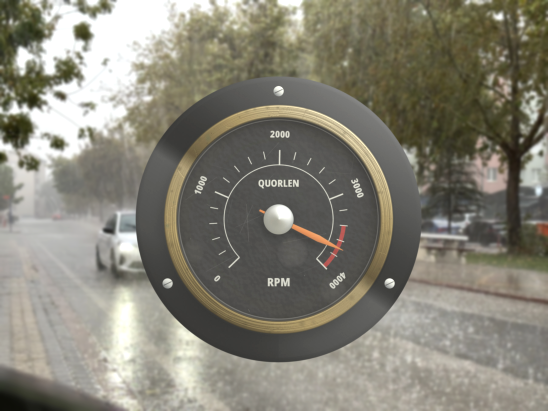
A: 3700rpm
